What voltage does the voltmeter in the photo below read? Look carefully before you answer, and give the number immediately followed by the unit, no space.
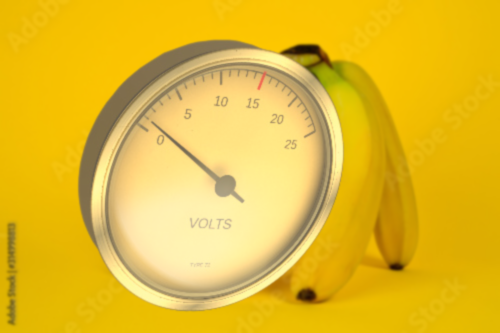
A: 1V
